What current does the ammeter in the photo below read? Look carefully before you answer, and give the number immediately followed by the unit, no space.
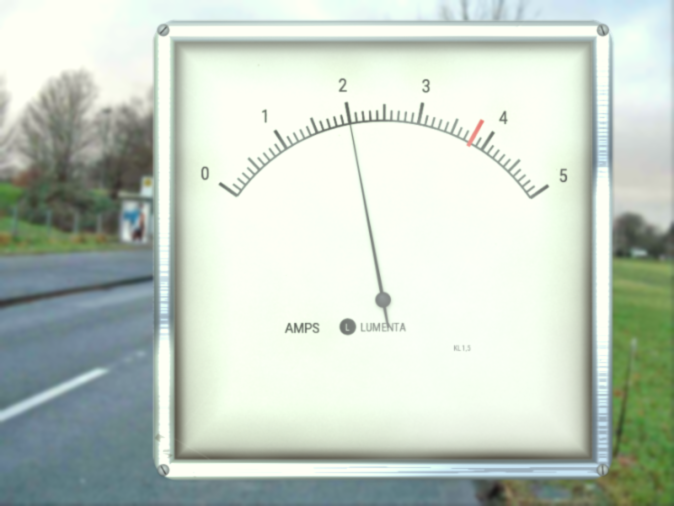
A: 2A
